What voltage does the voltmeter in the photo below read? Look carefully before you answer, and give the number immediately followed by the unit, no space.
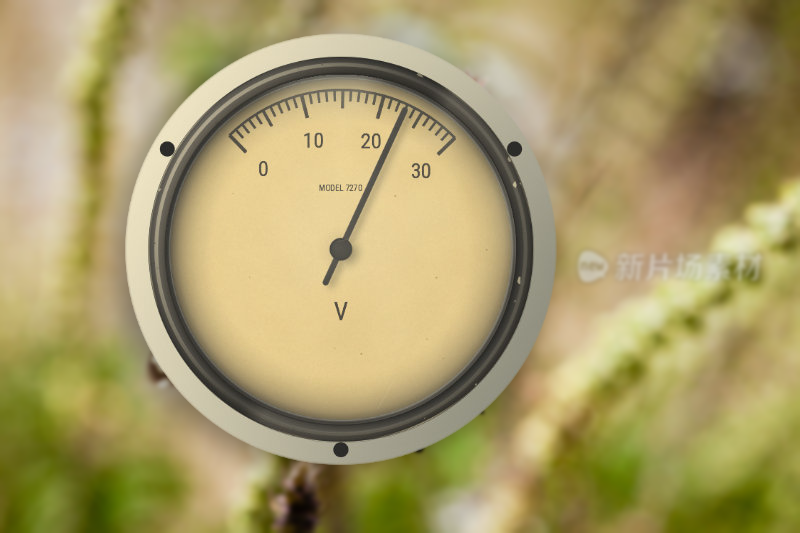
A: 23V
